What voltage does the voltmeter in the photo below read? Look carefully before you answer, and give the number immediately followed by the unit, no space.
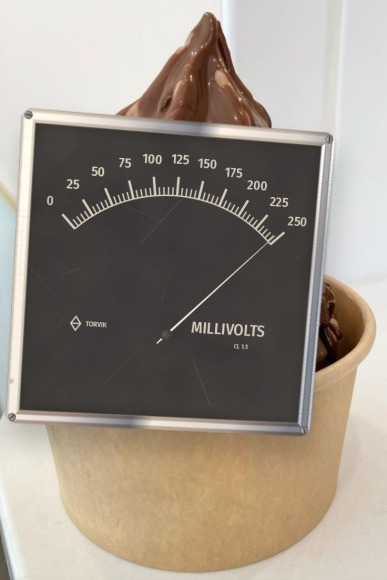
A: 245mV
